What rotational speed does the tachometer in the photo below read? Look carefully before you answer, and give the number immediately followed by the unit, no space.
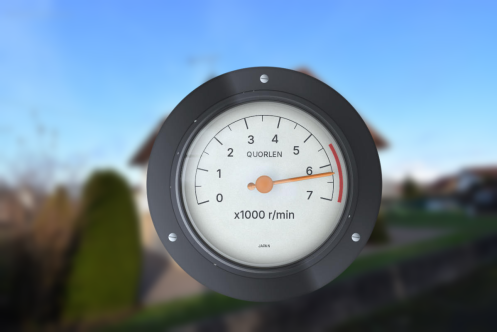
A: 6250rpm
